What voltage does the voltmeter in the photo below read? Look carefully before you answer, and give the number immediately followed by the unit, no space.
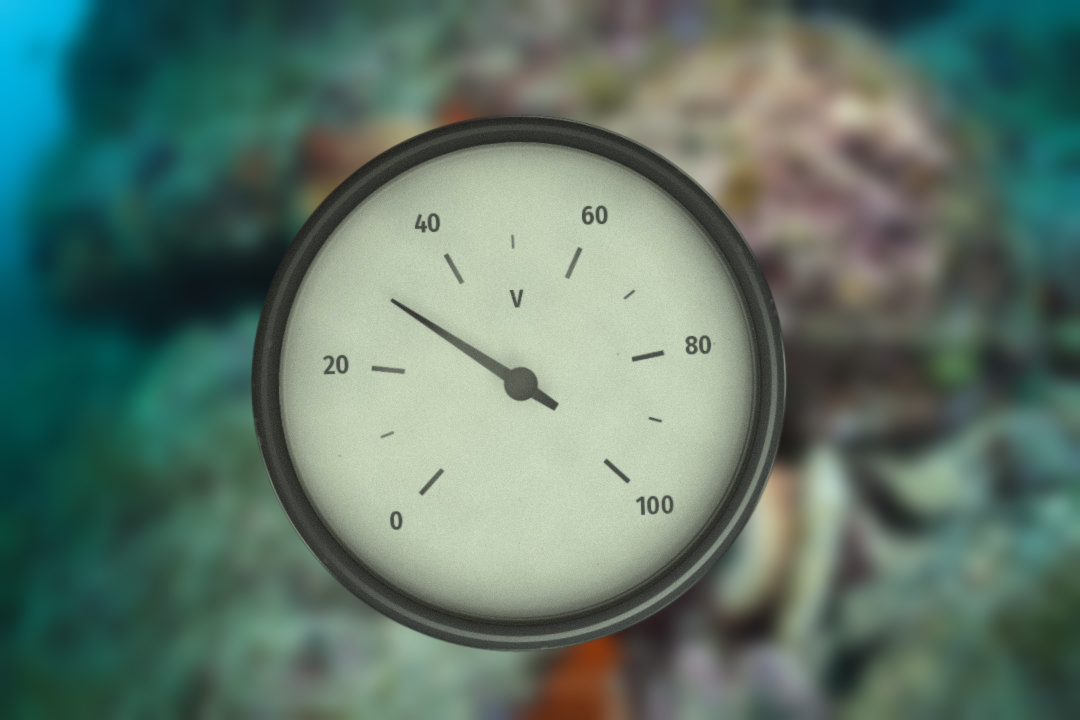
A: 30V
